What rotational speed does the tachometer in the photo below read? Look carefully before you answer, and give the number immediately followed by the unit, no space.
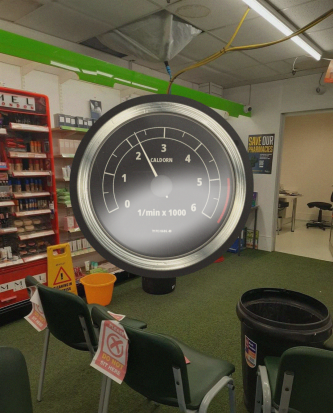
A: 2250rpm
